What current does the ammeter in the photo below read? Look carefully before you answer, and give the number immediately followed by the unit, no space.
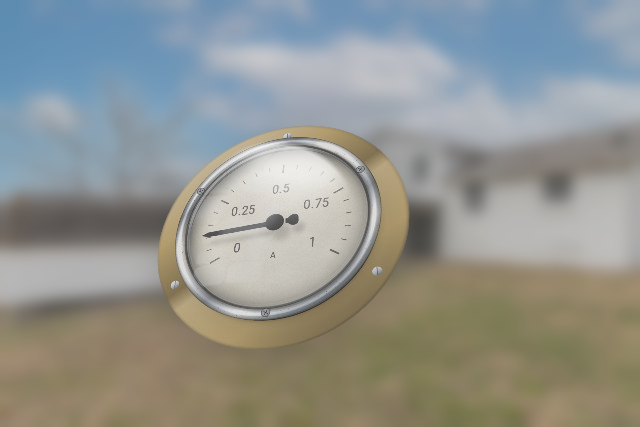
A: 0.1A
